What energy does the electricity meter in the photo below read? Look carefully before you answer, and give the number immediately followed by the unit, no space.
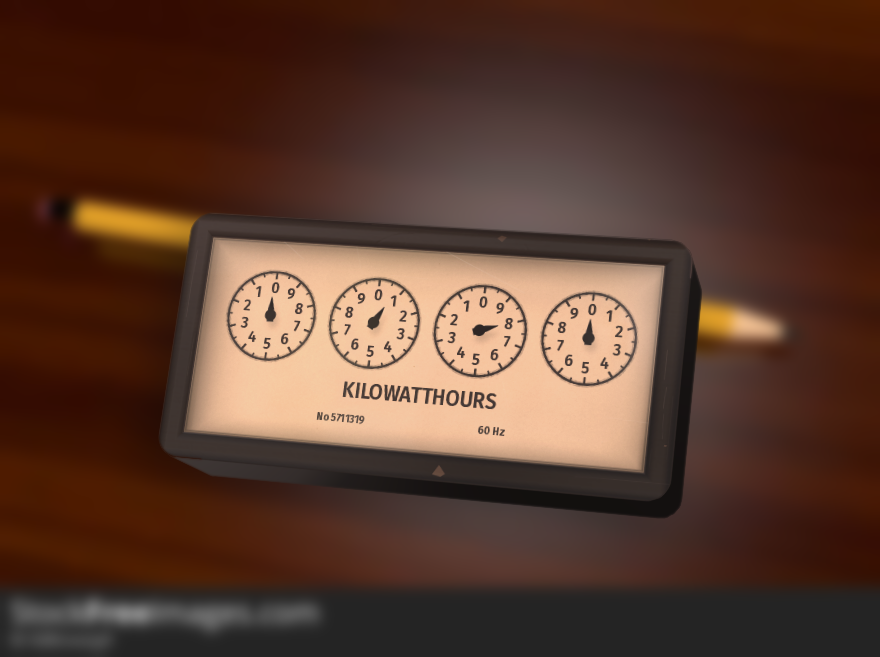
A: 80kWh
